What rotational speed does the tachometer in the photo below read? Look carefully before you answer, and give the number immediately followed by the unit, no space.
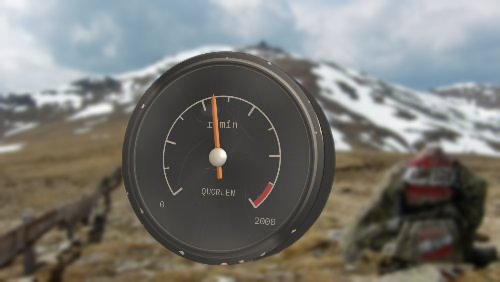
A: 900rpm
